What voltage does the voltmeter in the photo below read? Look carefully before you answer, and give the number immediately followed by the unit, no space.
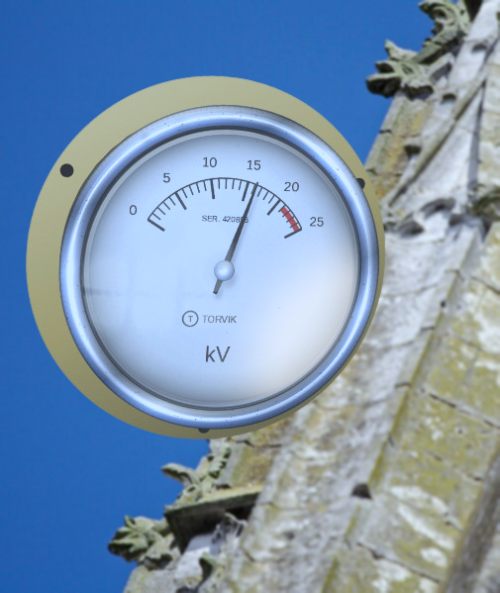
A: 16kV
